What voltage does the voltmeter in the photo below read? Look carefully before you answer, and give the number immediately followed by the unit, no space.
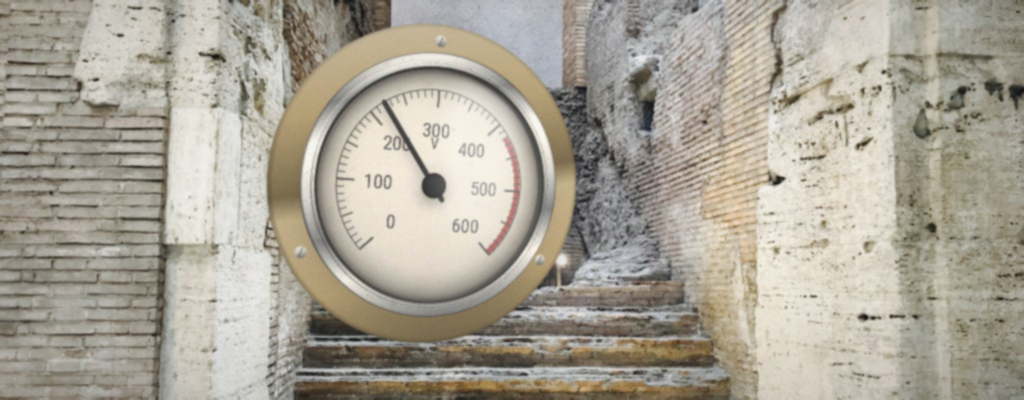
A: 220V
